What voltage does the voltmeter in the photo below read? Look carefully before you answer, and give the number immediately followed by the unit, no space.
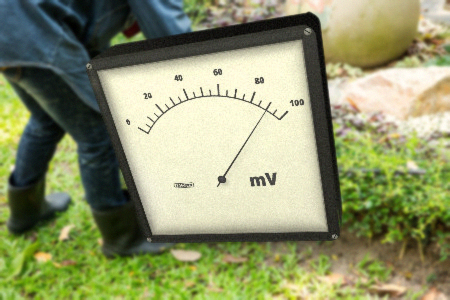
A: 90mV
